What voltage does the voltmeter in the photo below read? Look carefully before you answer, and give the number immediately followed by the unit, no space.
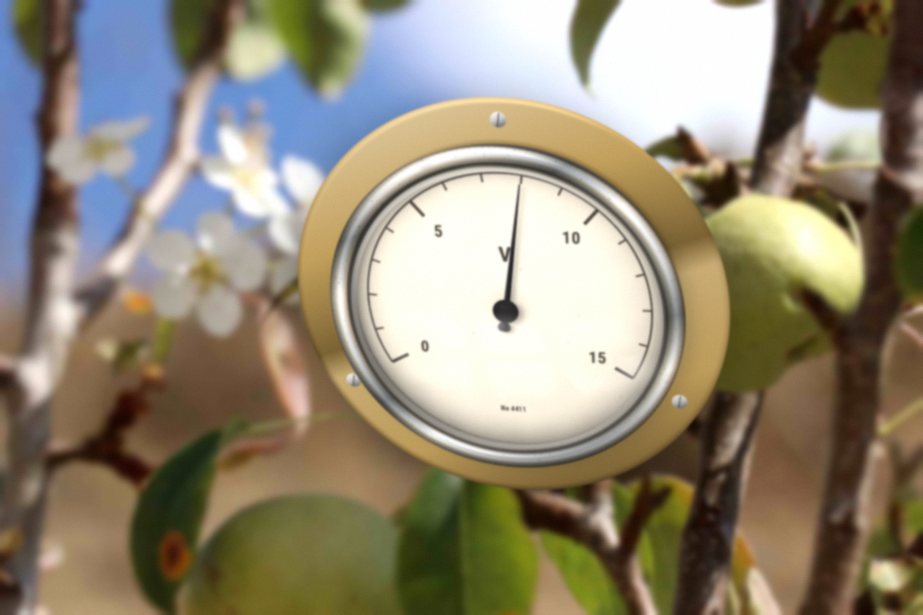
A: 8V
